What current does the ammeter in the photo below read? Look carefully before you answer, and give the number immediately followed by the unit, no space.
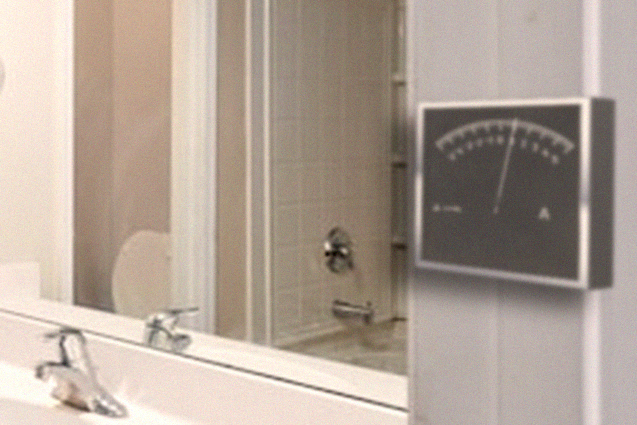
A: 1A
